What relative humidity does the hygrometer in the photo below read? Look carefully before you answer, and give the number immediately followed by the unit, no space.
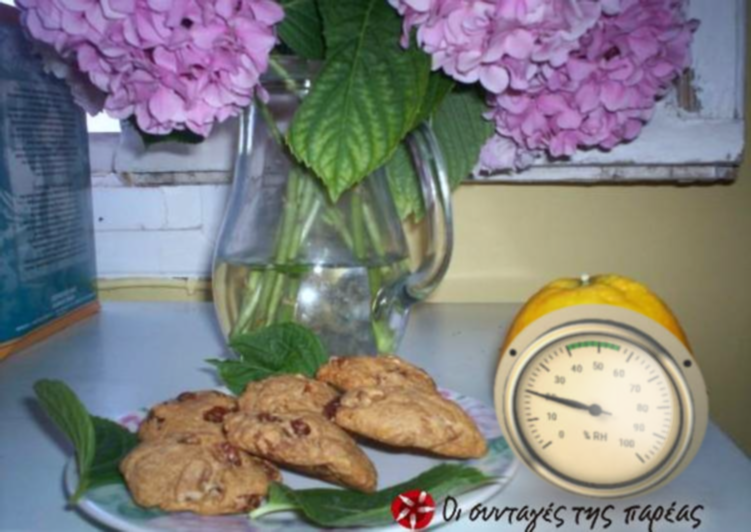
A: 20%
